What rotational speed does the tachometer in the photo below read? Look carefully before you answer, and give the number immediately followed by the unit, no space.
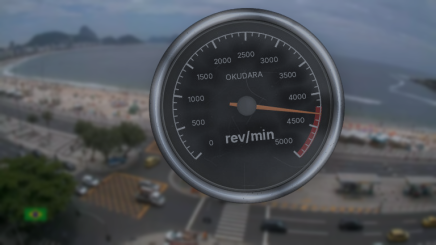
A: 4300rpm
